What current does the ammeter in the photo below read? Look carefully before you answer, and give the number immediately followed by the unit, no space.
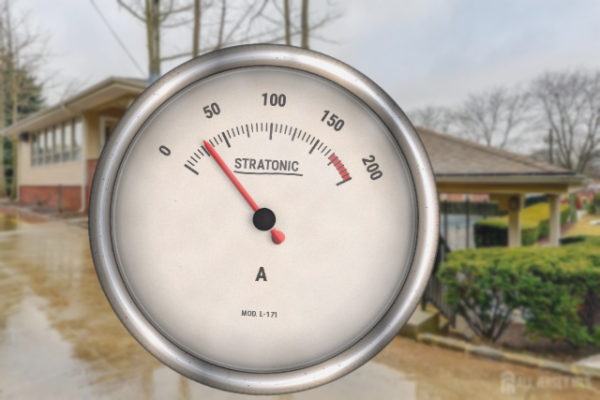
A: 30A
